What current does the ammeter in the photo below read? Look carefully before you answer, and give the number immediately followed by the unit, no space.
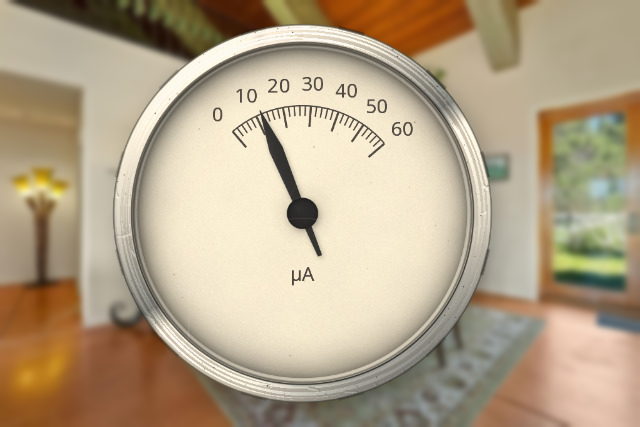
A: 12µA
